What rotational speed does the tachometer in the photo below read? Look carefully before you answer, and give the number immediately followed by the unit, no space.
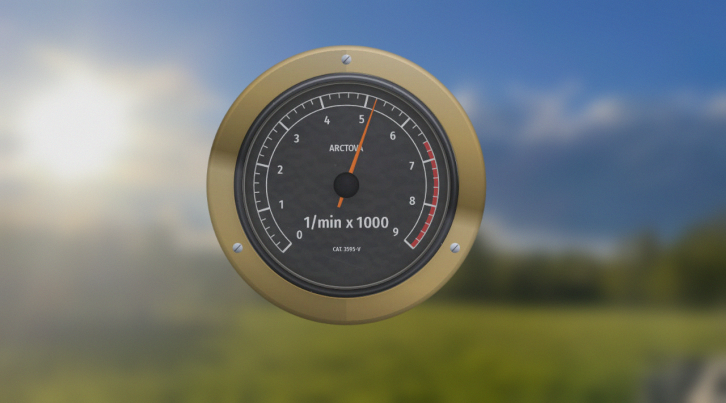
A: 5200rpm
